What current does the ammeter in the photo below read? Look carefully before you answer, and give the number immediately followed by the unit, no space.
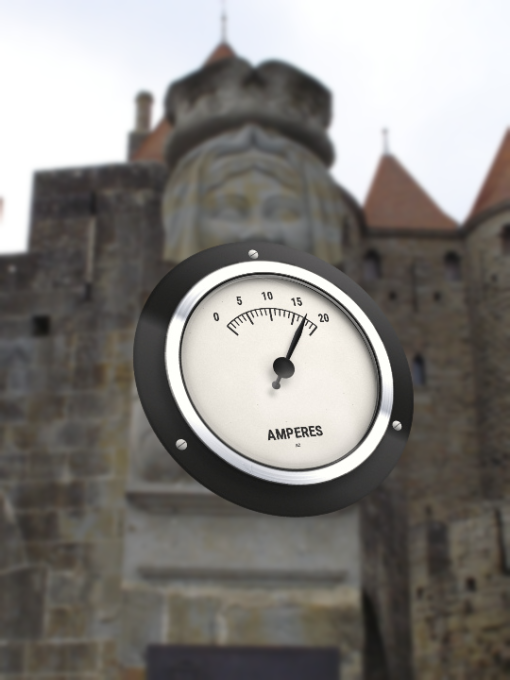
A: 17A
